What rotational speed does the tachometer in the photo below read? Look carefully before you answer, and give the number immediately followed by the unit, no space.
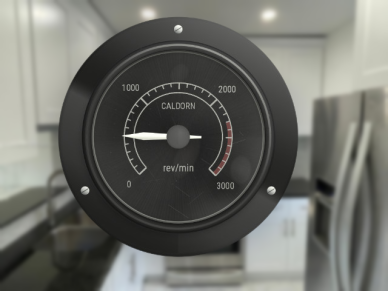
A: 500rpm
